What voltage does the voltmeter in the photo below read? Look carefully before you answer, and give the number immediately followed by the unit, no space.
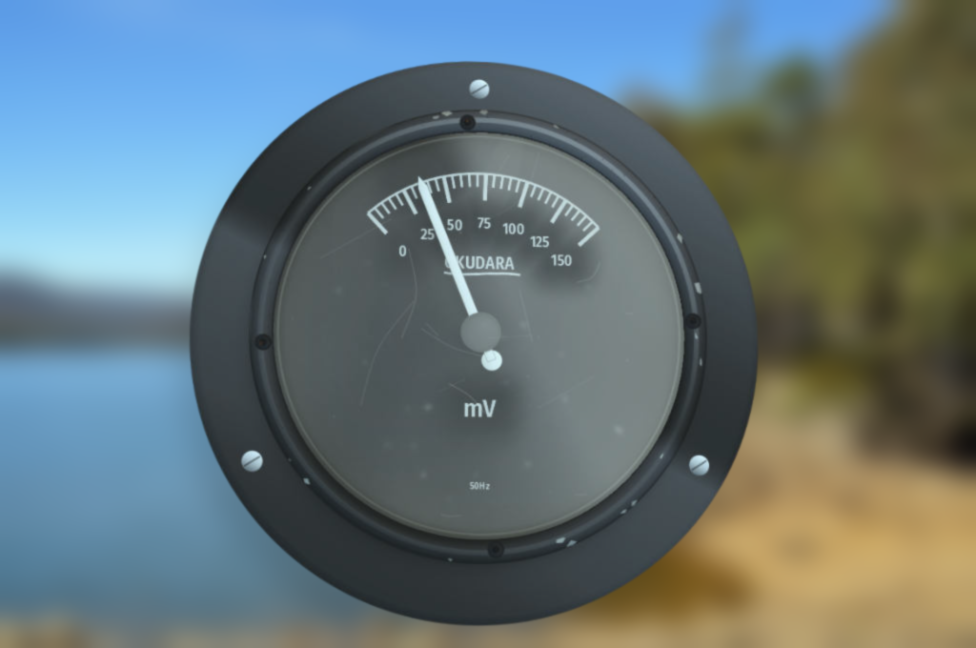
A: 35mV
